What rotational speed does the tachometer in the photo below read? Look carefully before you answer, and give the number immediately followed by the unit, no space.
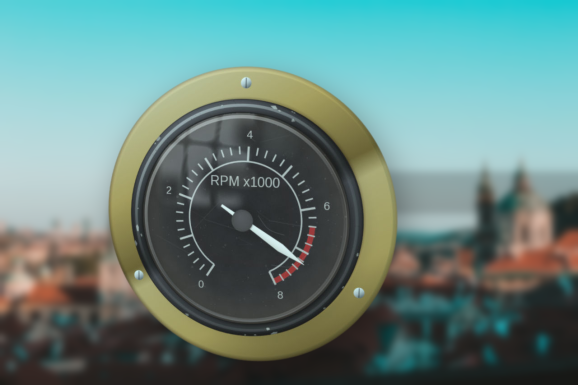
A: 7200rpm
